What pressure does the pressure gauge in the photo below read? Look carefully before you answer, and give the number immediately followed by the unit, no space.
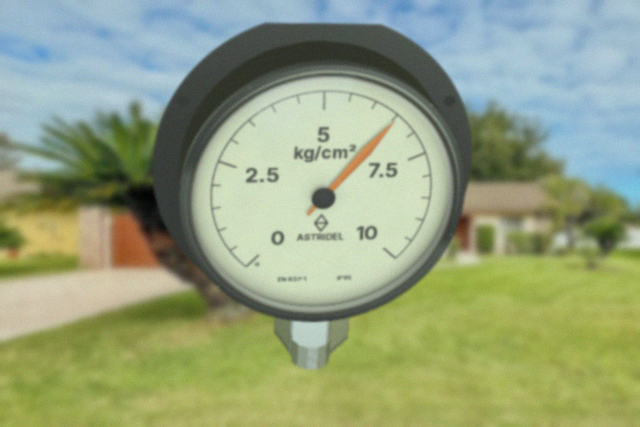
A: 6.5kg/cm²
